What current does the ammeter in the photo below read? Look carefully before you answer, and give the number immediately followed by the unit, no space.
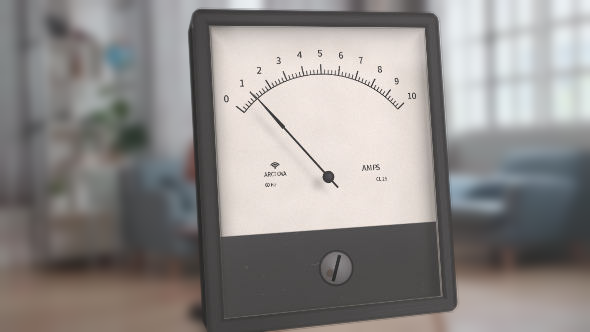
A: 1A
